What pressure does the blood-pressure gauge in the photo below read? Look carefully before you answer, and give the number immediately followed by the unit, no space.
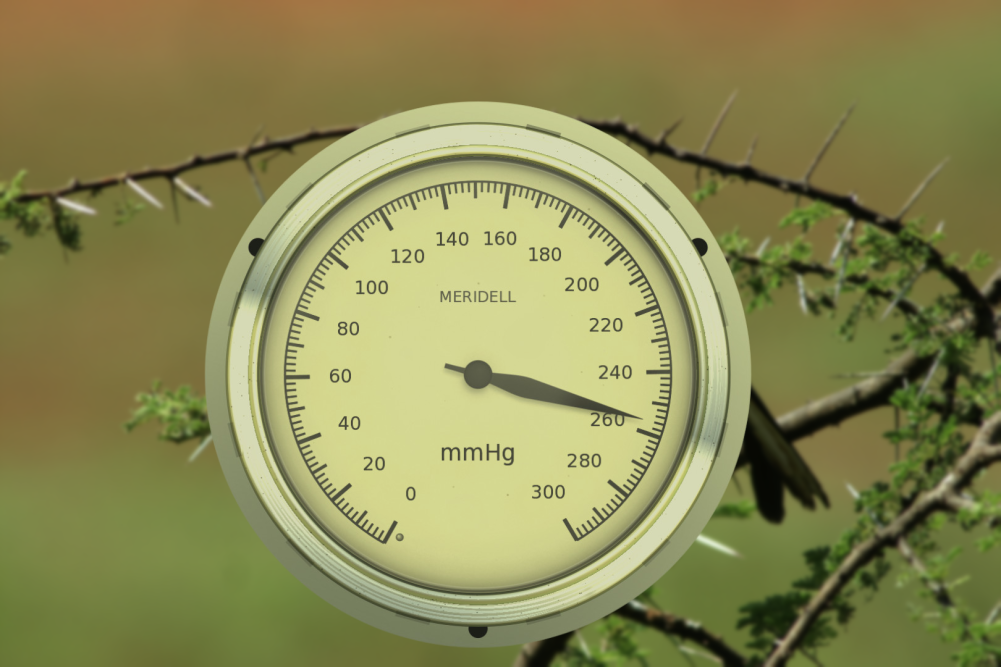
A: 256mmHg
